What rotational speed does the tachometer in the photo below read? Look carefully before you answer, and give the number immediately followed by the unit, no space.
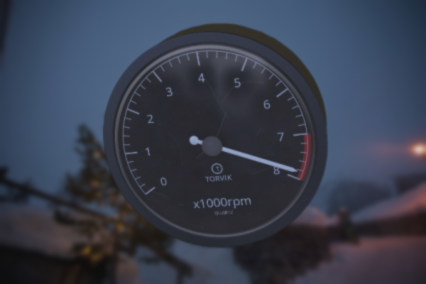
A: 7800rpm
